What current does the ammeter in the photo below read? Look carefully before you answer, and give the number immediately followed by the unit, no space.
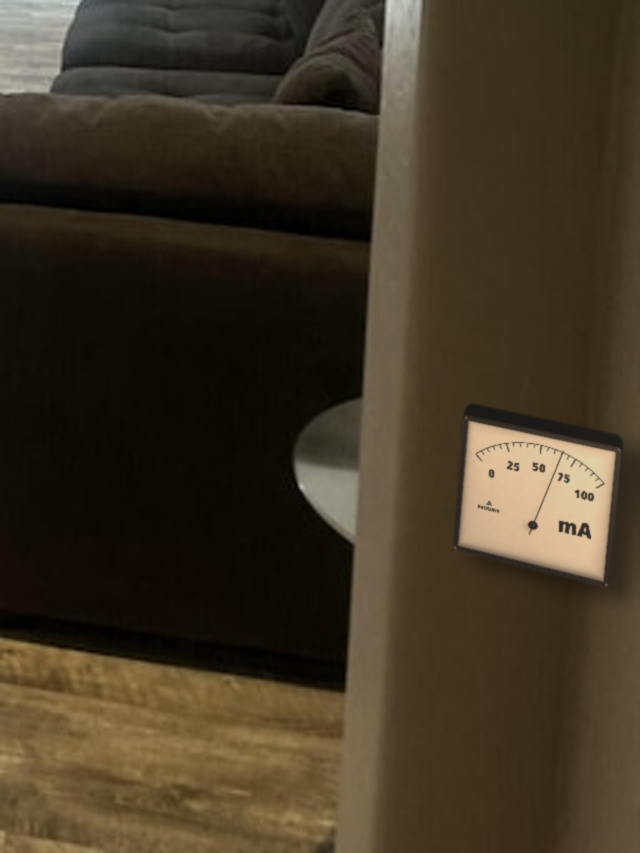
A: 65mA
